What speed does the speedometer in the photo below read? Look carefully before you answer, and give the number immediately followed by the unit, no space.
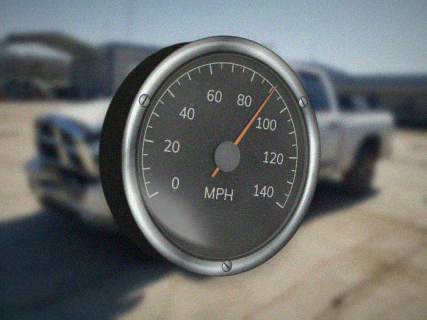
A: 90mph
